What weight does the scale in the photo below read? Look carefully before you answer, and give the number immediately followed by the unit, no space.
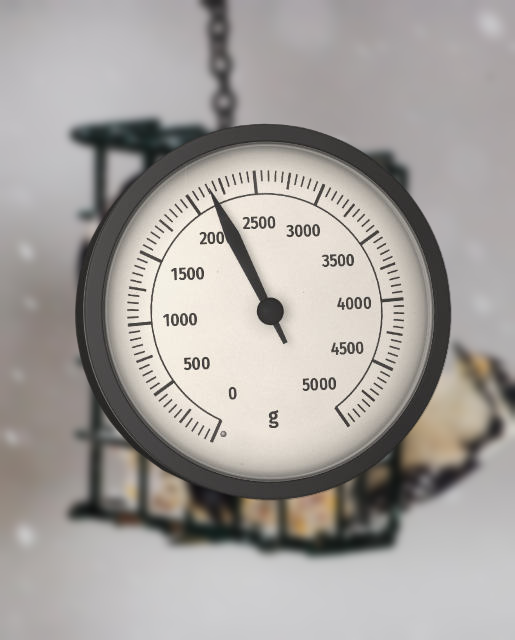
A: 2150g
